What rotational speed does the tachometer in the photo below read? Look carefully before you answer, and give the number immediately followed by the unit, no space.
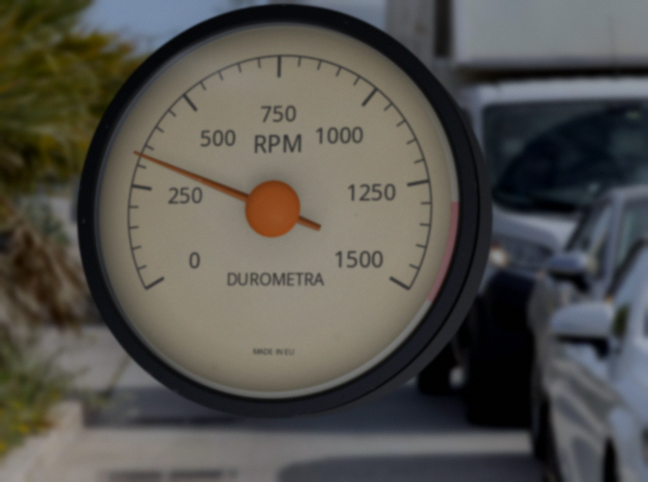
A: 325rpm
